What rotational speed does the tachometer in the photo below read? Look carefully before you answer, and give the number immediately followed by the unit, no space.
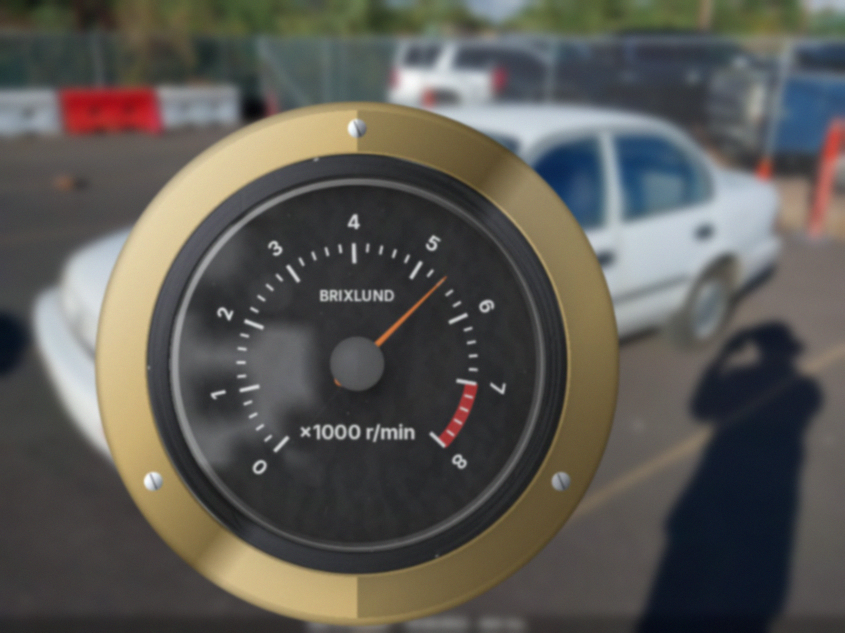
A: 5400rpm
